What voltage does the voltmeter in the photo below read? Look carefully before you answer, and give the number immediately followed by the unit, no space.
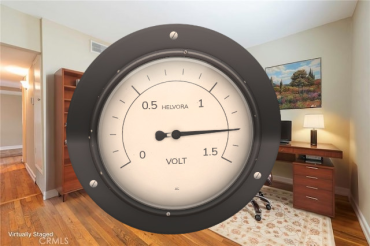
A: 1.3V
